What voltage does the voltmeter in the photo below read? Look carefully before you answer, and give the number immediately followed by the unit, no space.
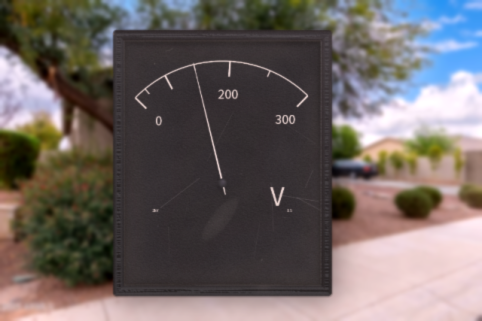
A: 150V
